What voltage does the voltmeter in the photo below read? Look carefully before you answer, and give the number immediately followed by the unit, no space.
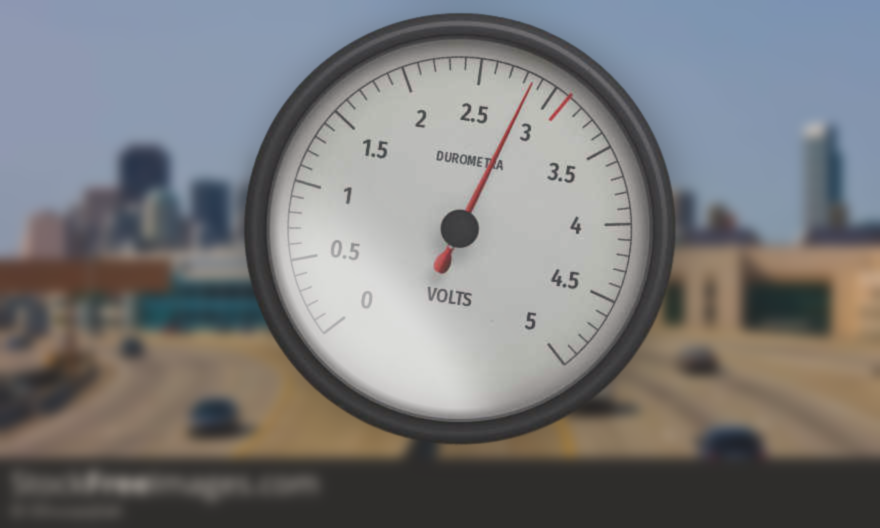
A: 2.85V
